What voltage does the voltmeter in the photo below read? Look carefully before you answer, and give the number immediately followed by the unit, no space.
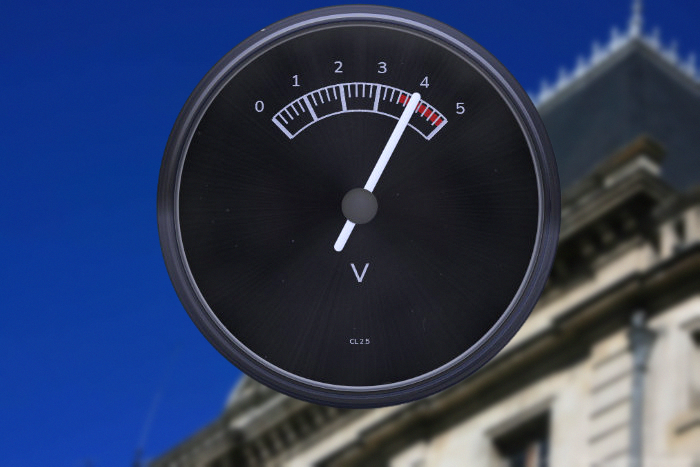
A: 4V
